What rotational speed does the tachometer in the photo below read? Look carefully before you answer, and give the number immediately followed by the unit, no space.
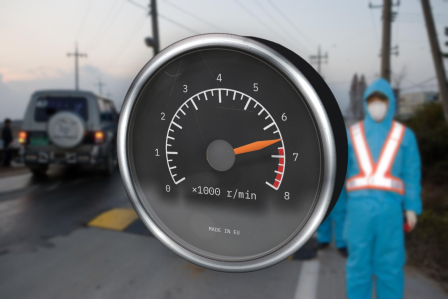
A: 6500rpm
